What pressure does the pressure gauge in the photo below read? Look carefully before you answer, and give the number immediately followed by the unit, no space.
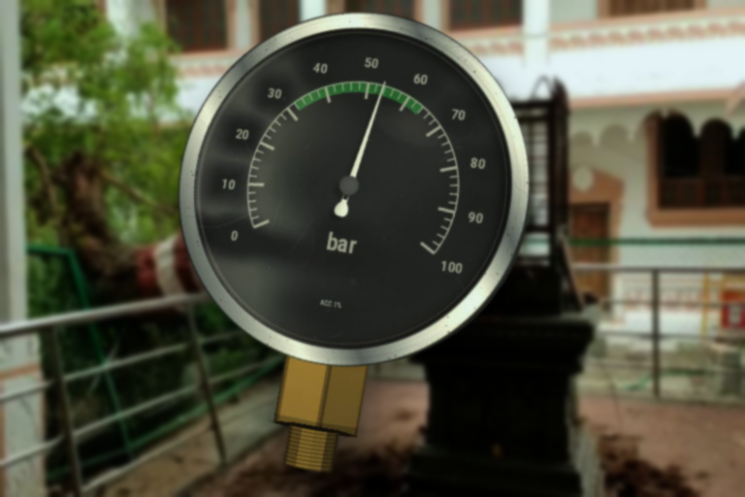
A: 54bar
